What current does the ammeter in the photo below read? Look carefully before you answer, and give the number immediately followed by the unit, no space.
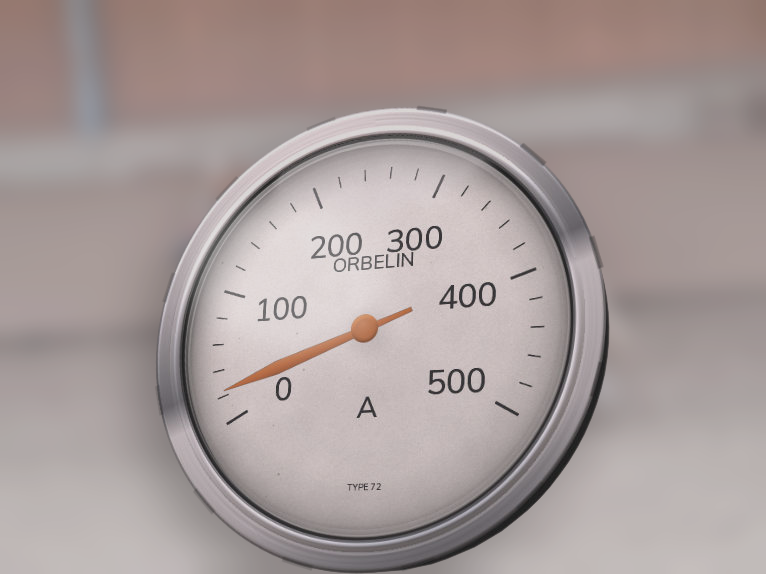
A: 20A
